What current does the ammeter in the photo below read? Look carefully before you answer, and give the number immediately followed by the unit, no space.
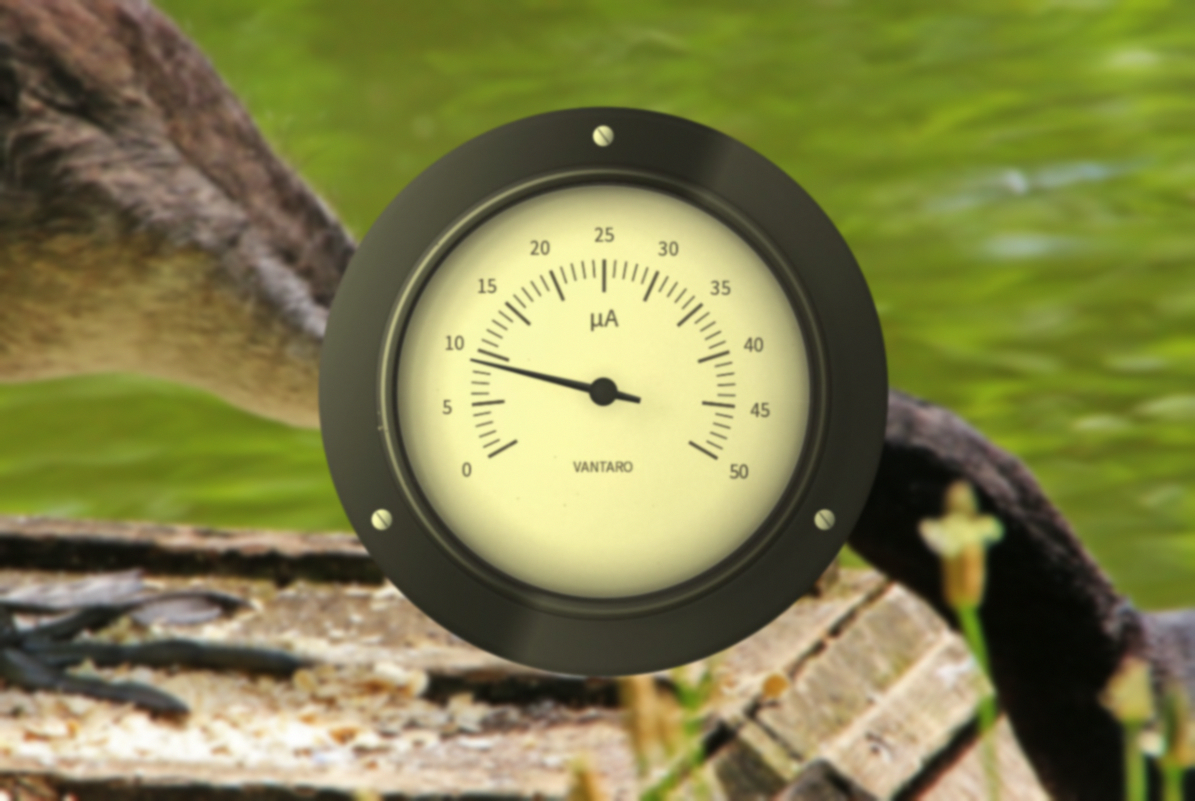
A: 9µA
